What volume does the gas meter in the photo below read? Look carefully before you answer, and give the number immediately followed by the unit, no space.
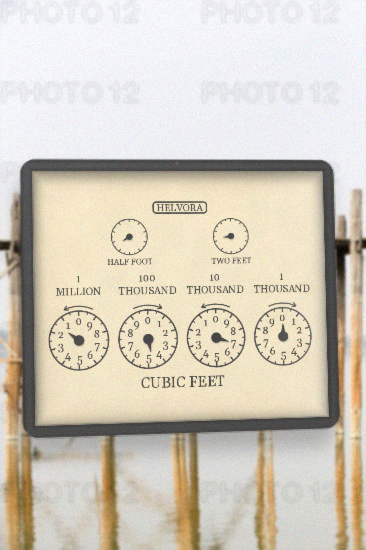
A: 147000ft³
